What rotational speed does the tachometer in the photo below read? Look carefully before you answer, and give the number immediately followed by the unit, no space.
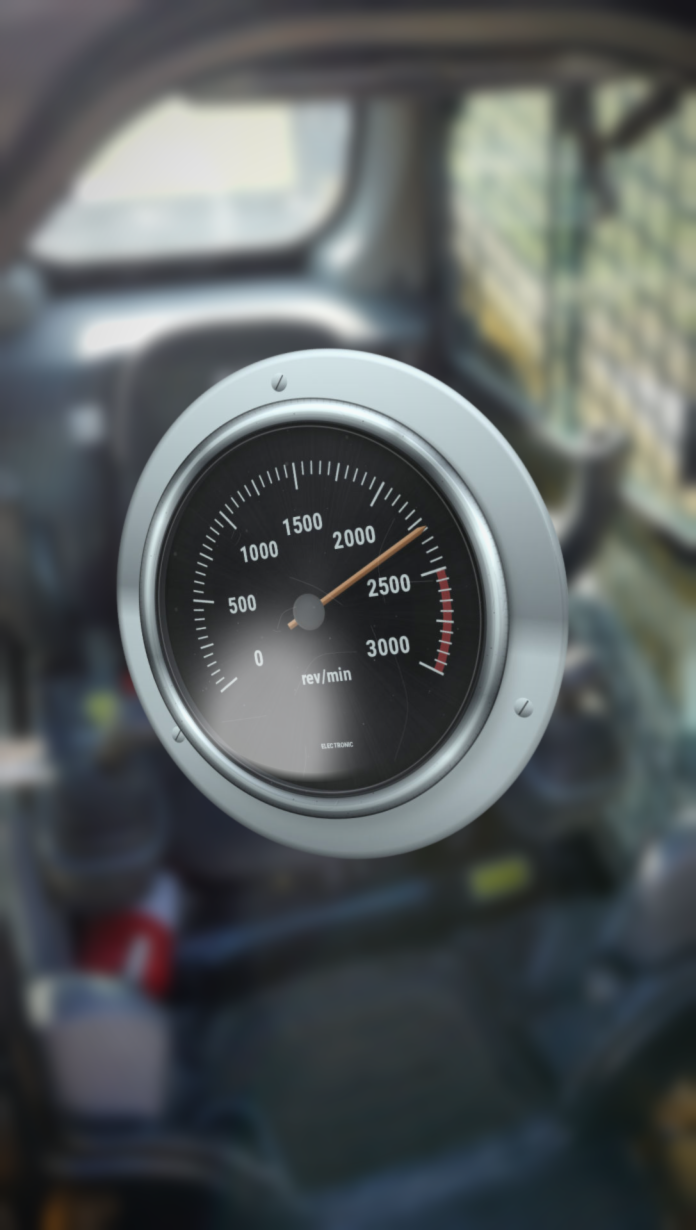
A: 2300rpm
